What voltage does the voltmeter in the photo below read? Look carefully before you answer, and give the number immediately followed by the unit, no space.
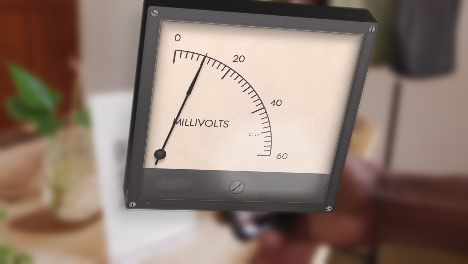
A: 10mV
